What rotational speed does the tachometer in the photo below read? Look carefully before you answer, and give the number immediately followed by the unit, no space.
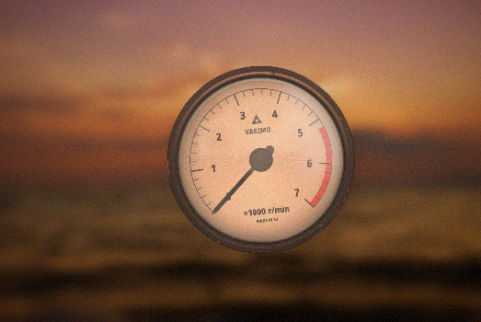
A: 0rpm
